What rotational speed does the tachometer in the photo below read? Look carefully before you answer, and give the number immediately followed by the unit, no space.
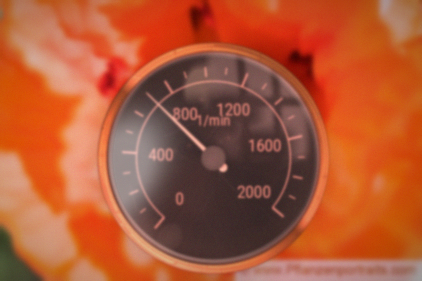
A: 700rpm
